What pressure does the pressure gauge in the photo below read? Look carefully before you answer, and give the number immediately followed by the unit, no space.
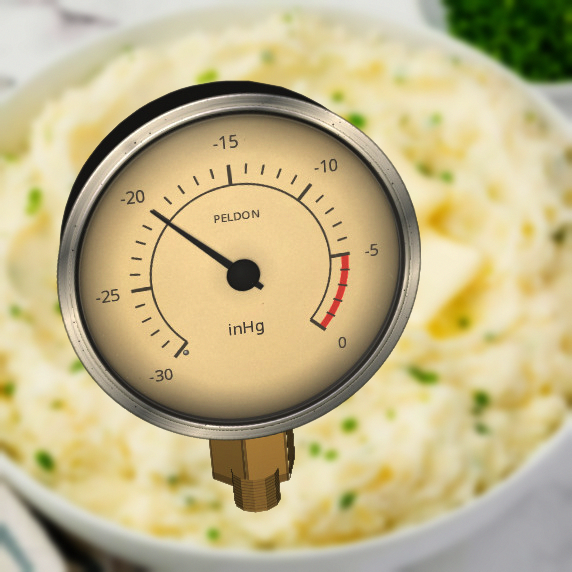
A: -20inHg
